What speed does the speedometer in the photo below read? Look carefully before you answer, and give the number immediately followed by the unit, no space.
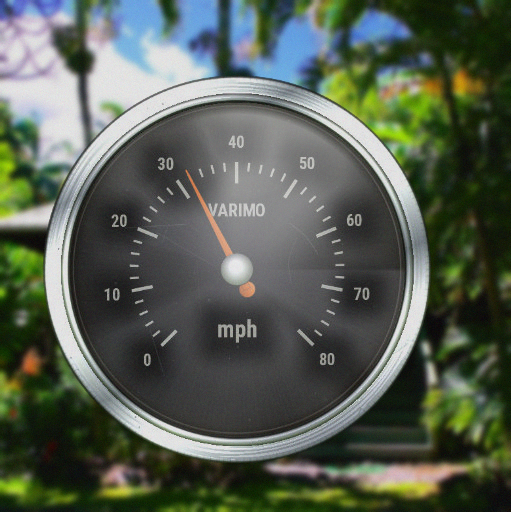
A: 32mph
